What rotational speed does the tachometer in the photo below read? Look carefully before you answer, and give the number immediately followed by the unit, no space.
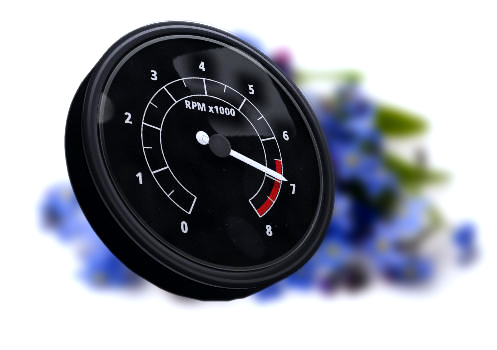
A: 7000rpm
